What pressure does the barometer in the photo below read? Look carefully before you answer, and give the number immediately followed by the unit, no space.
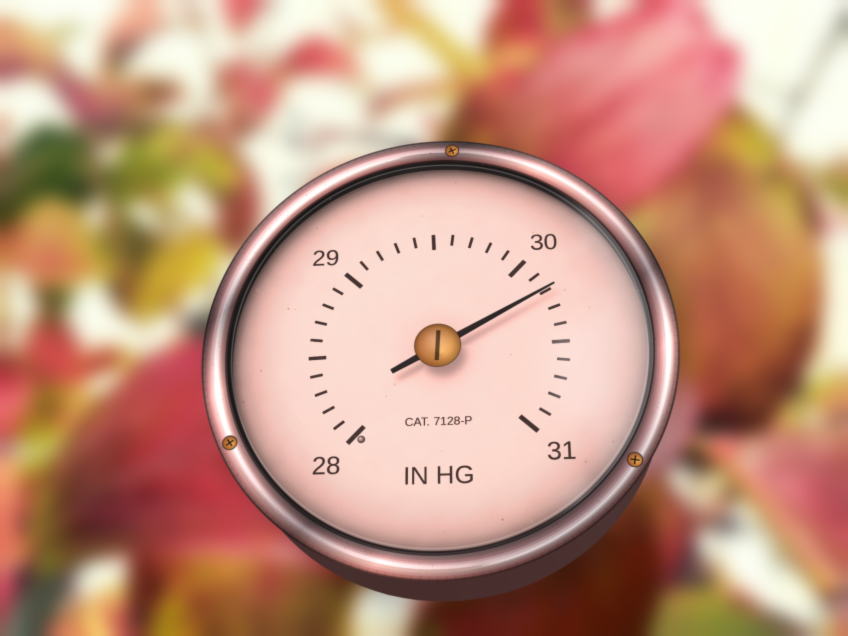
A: 30.2inHg
